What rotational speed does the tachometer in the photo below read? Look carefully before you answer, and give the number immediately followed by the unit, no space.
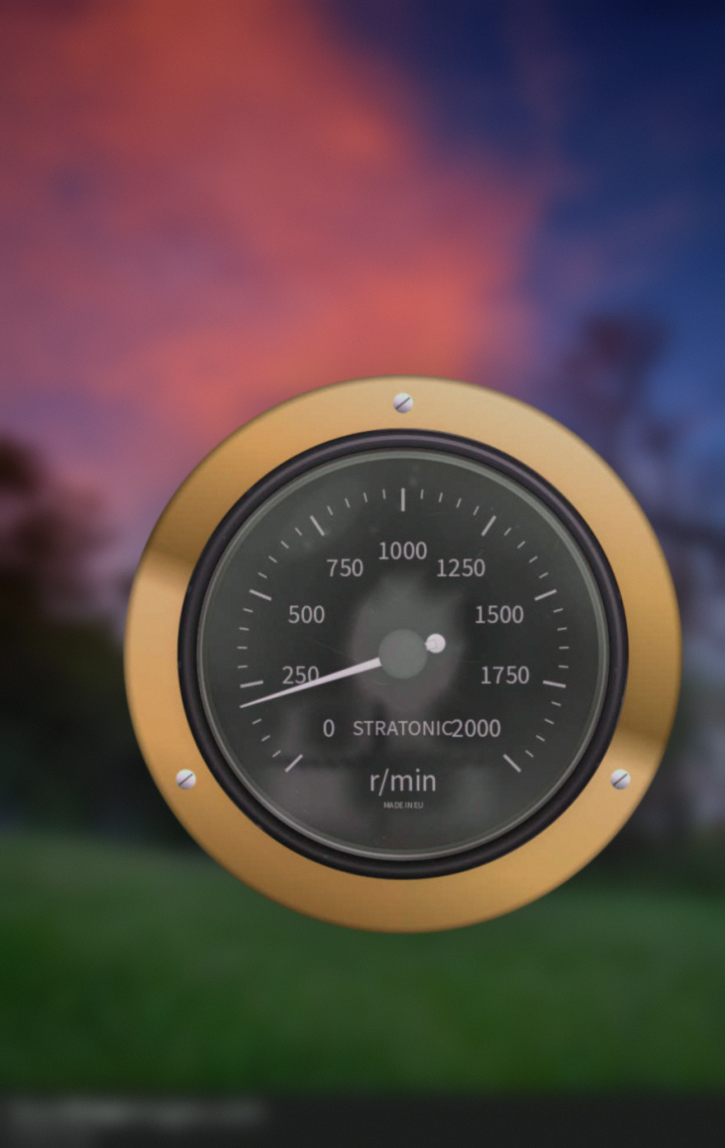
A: 200rpm
